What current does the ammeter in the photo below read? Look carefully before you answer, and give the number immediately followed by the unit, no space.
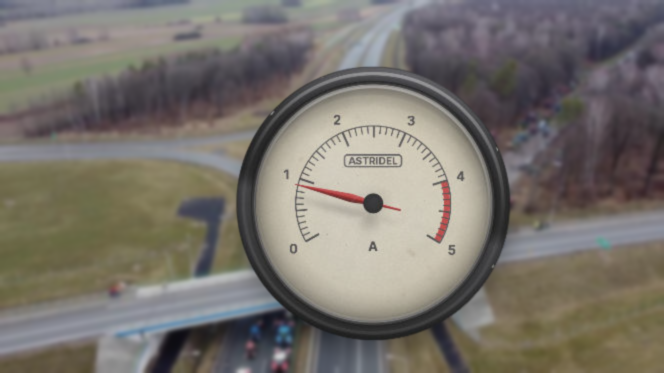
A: 0.9A
